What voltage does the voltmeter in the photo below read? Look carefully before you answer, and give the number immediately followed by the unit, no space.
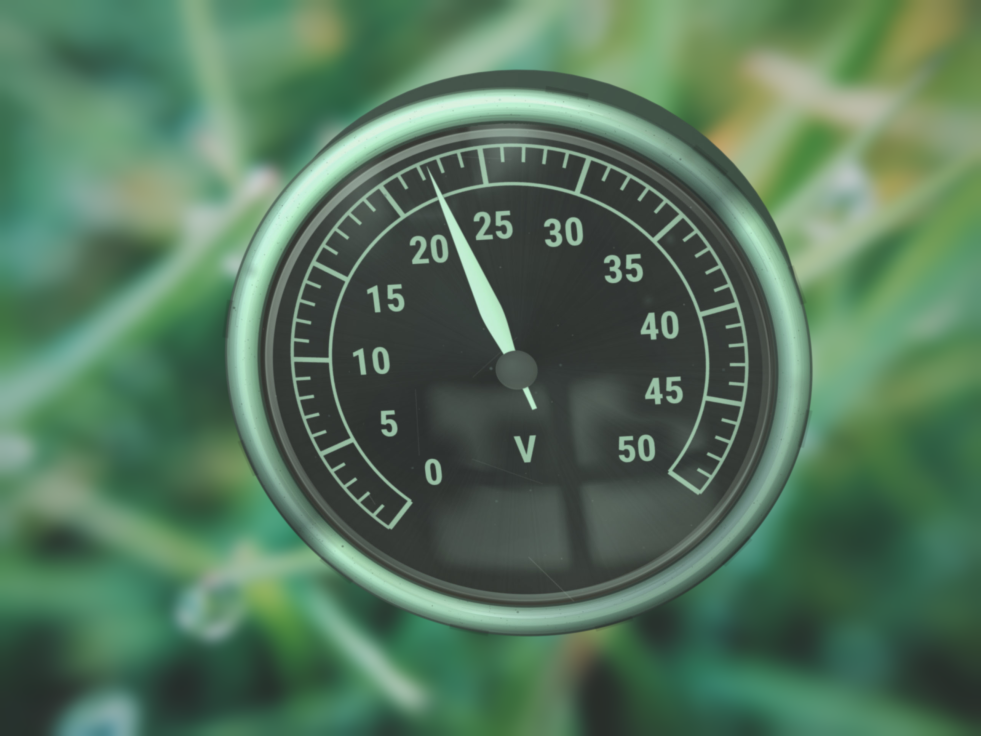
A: 22.5V
